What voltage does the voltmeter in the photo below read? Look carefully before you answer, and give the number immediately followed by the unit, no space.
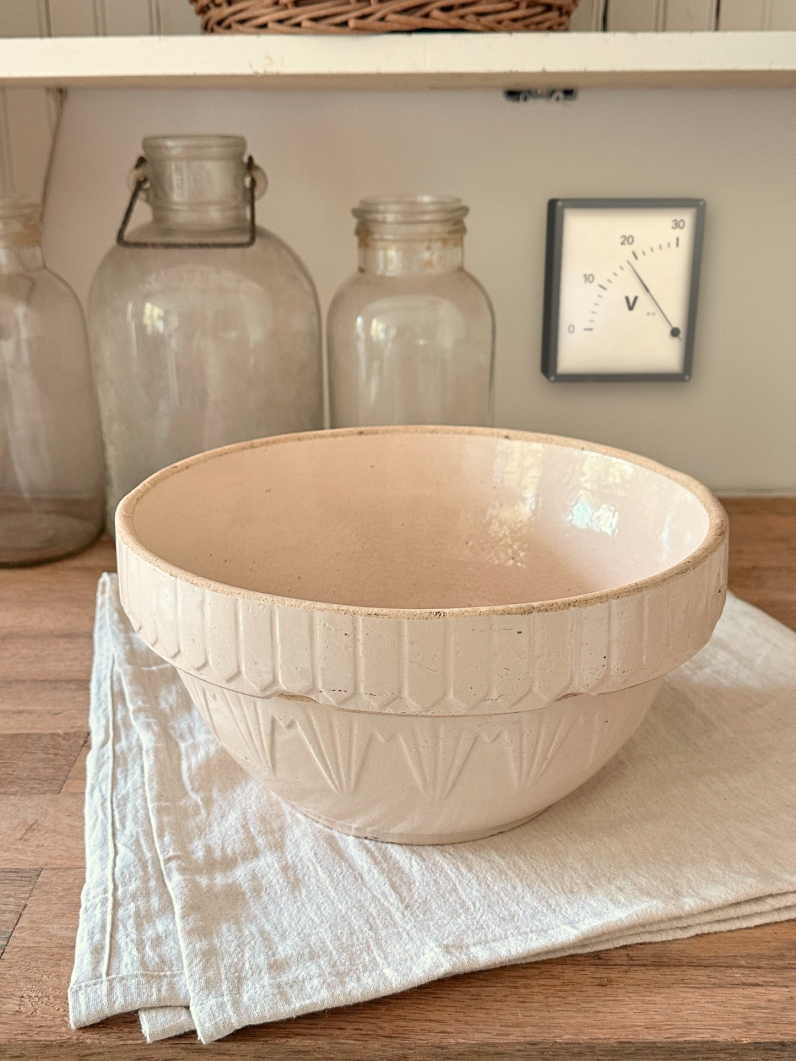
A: 18V
